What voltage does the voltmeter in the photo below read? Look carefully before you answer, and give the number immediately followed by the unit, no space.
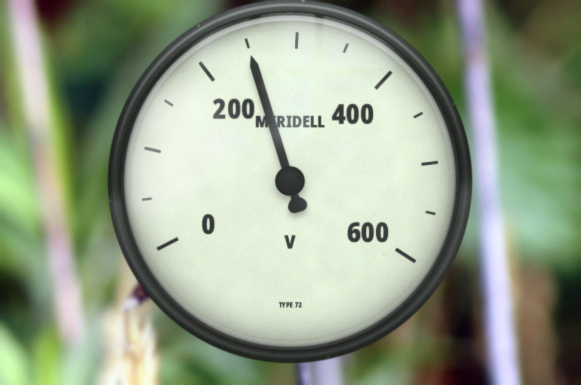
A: 250V
